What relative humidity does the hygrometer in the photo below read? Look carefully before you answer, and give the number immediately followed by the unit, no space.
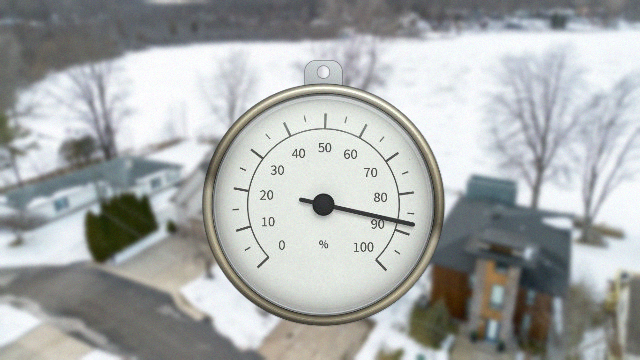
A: 87.5%
